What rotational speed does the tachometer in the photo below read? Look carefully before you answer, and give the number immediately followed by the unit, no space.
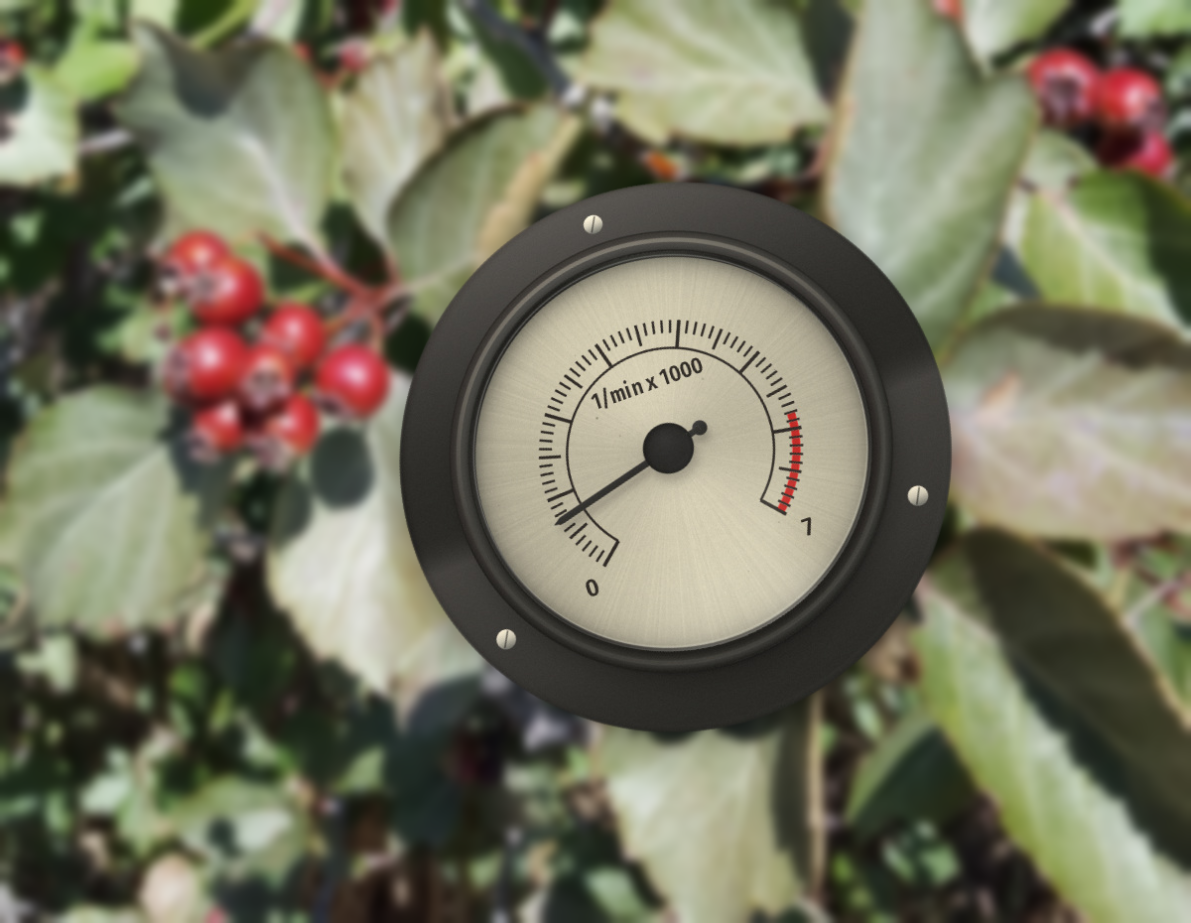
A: 700rpm
